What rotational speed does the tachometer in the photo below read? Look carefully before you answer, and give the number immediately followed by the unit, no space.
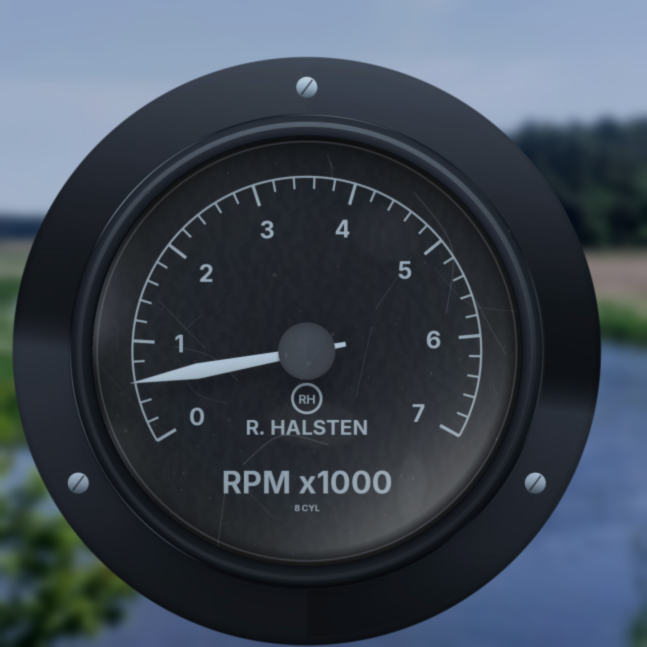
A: 600rpm
